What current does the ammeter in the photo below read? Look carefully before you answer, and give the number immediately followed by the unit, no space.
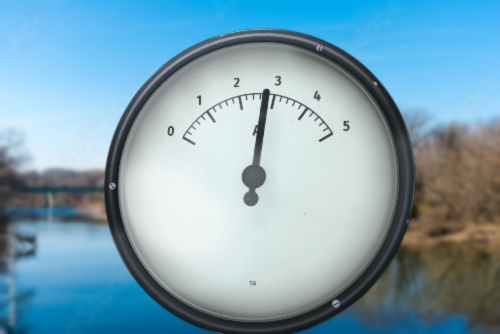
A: 2.8A
